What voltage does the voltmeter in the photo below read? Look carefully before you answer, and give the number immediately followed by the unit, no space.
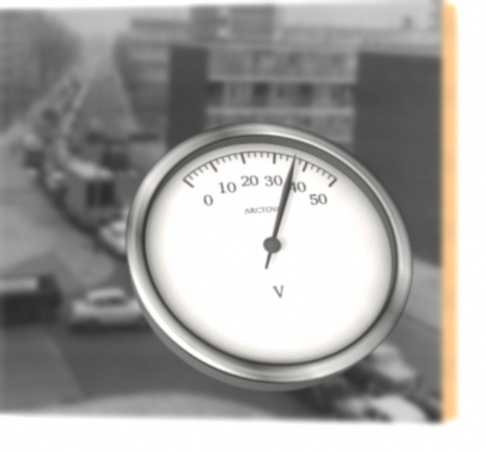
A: 36V
